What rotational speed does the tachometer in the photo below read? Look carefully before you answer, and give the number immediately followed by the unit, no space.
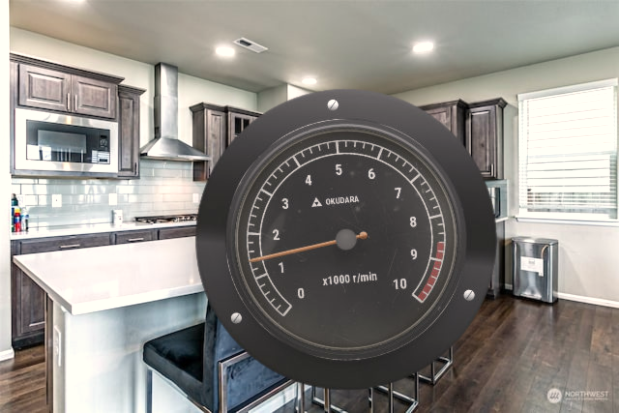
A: 1400rpm
